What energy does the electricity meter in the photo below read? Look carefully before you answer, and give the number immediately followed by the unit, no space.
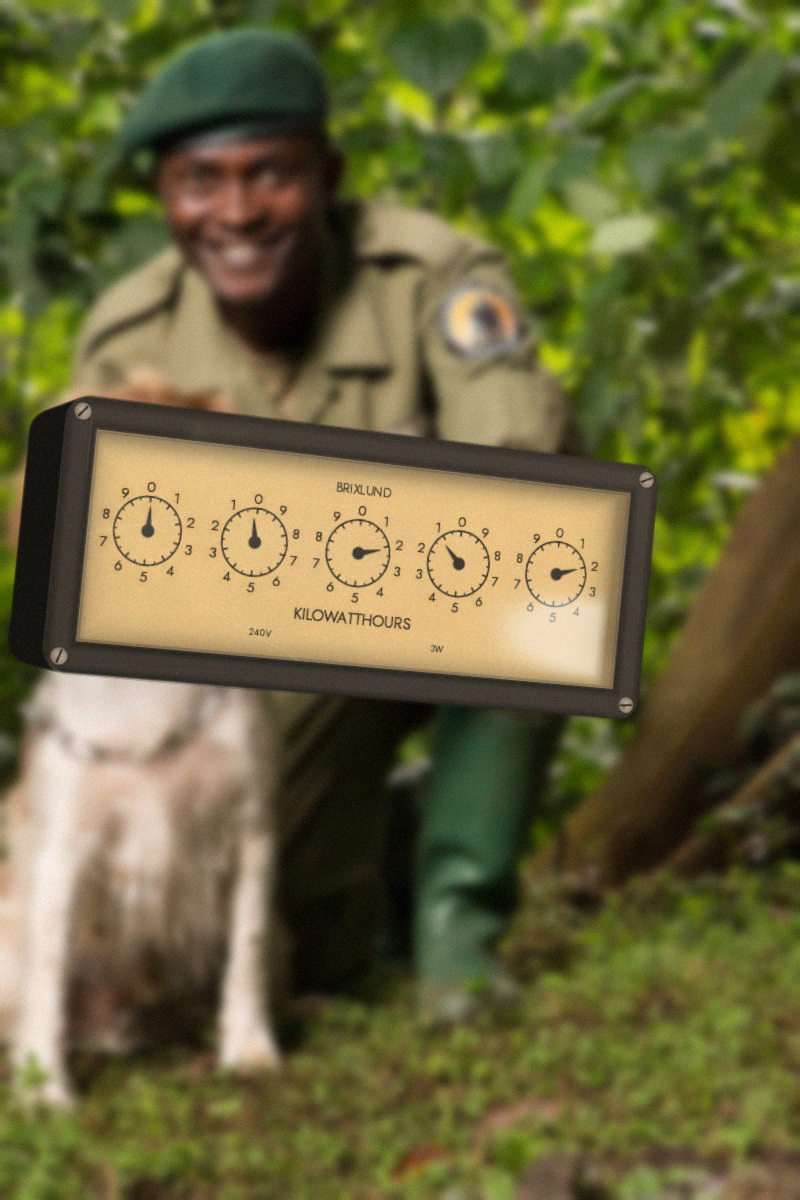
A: 212kWh
